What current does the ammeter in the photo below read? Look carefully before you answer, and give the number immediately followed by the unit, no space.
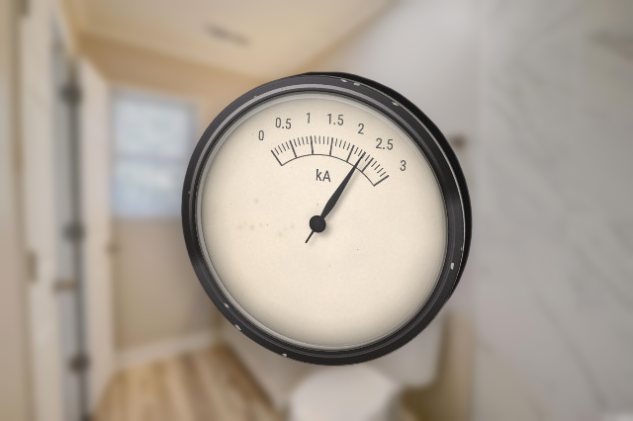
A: 2.3kA
